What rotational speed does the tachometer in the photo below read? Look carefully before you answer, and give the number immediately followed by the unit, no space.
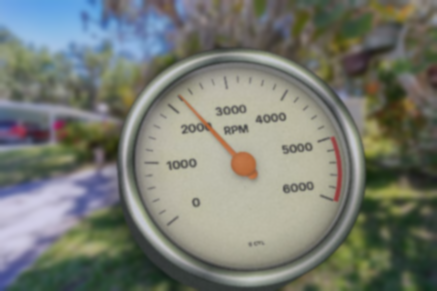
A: 2200rpm
